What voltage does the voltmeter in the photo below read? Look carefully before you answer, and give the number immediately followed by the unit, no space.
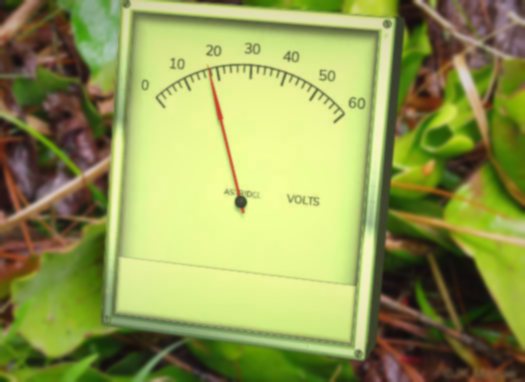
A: 18V
